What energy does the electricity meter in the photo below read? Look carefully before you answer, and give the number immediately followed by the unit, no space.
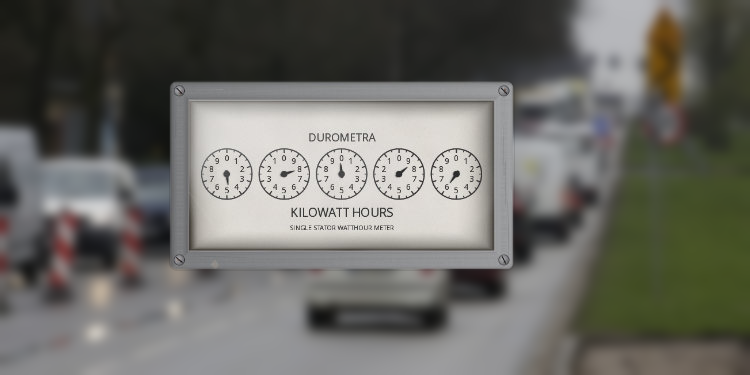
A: 47986kWh
